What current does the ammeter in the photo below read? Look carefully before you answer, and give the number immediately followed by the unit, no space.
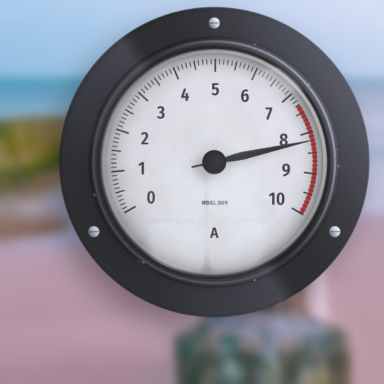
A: 8.2A
